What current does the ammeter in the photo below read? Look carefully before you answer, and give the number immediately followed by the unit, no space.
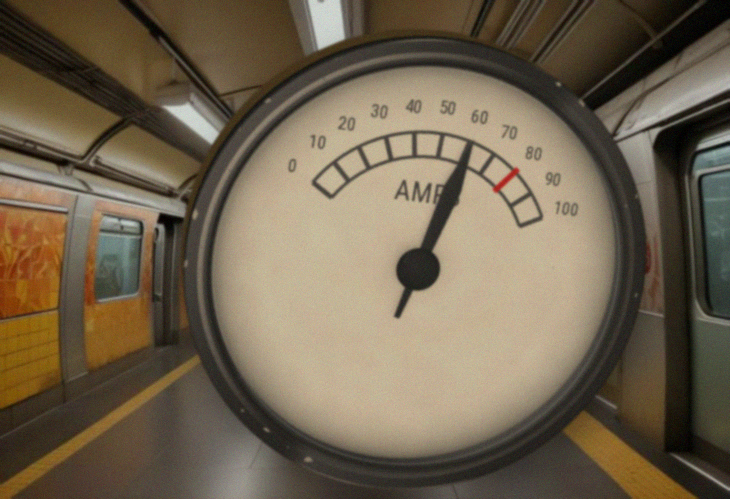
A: 60A
